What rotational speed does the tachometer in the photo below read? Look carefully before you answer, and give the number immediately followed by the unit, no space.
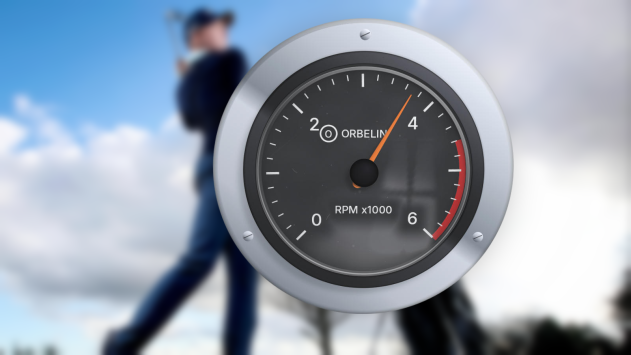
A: 3700rpm
